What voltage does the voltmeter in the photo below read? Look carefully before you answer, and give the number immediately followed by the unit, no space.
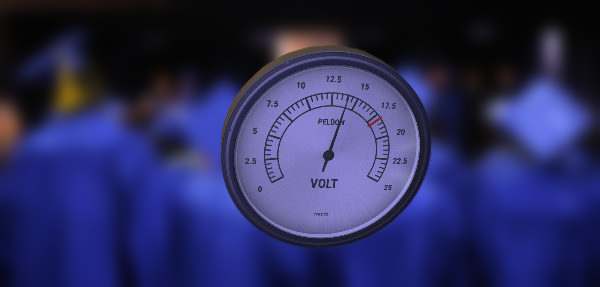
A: 14V
